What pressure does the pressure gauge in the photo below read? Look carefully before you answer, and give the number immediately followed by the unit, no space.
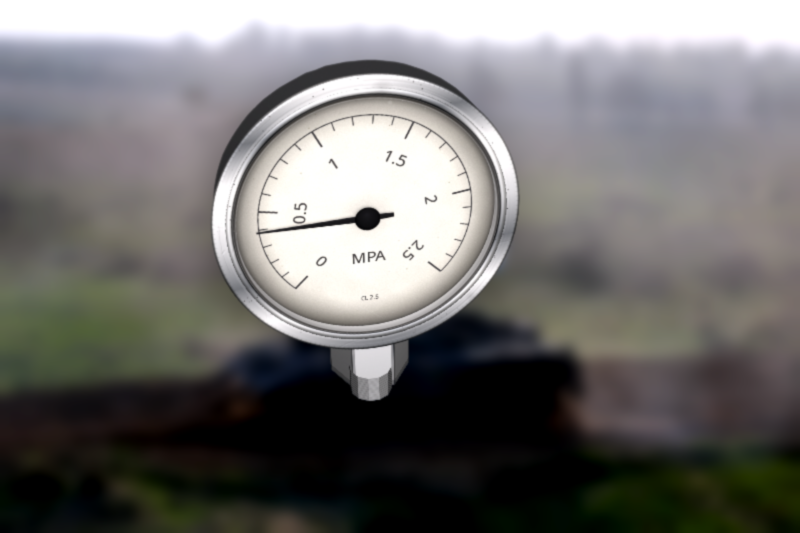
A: 0.4MPa
